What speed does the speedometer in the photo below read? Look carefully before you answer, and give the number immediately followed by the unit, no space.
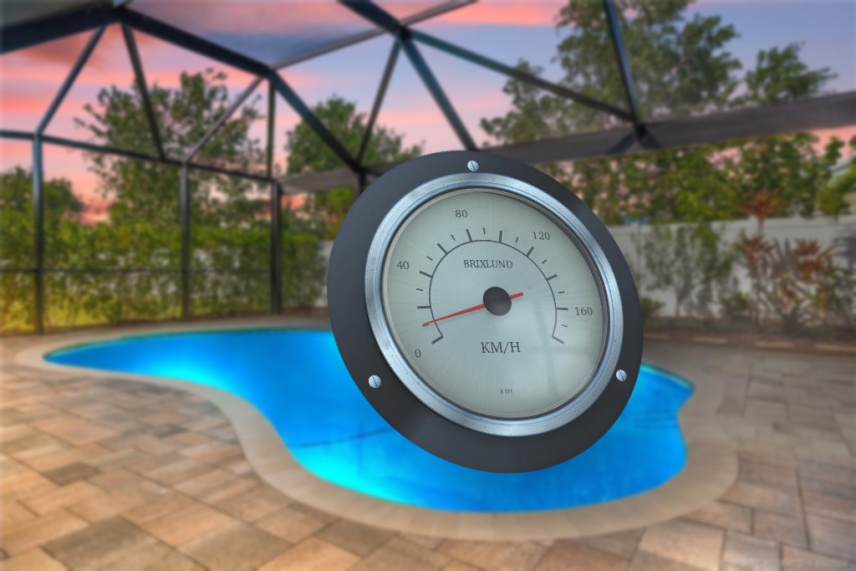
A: 10km/h
